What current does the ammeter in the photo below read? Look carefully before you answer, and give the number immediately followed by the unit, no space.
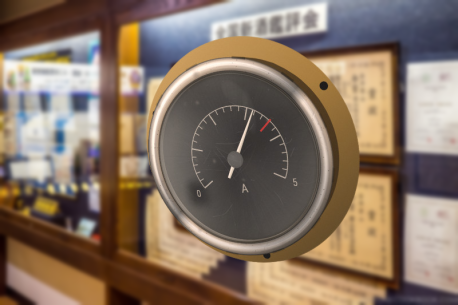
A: 3.2A
